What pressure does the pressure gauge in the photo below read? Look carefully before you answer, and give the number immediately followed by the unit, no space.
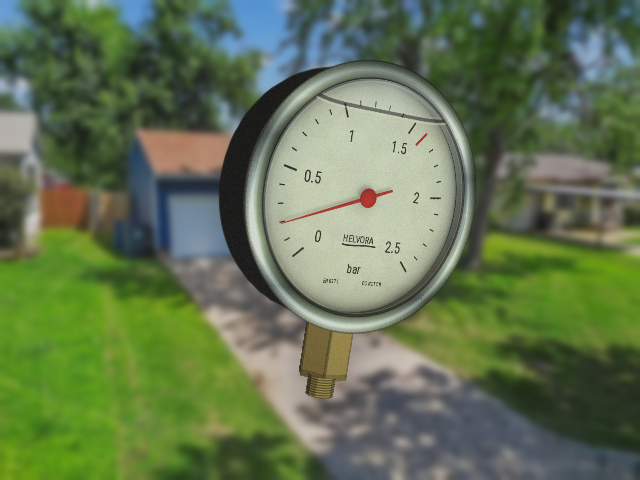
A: 0.2bar
